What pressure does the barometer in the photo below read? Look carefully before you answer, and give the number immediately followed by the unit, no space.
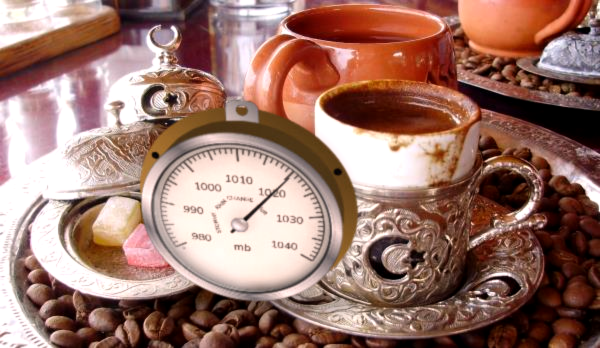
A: 1020mbar
